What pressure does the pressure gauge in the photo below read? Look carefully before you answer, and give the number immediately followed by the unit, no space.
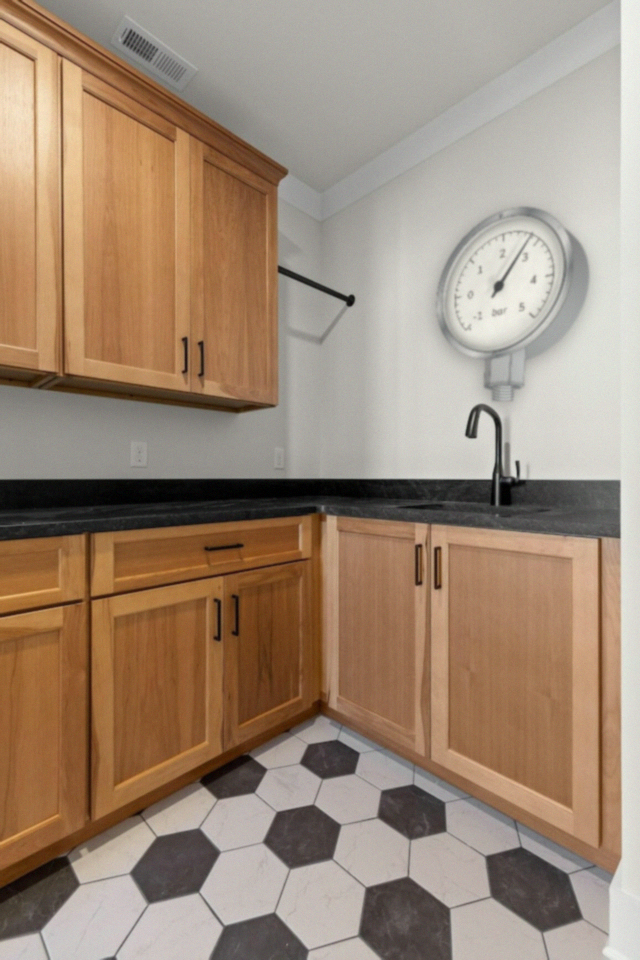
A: 2.8bar
